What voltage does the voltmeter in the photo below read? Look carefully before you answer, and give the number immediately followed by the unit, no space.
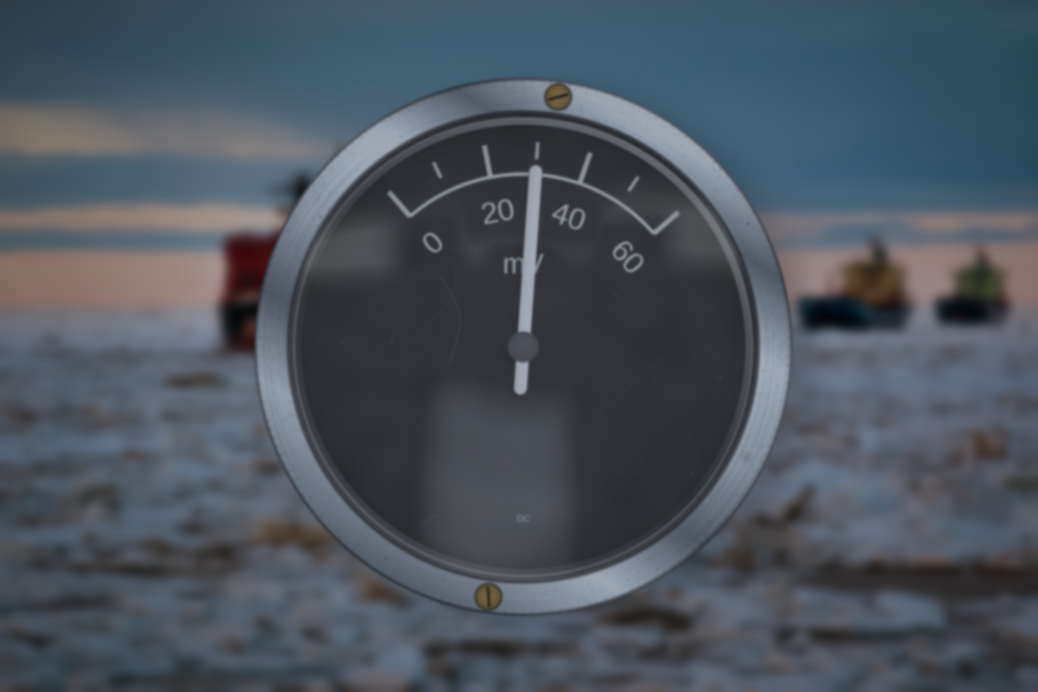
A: 30mV
